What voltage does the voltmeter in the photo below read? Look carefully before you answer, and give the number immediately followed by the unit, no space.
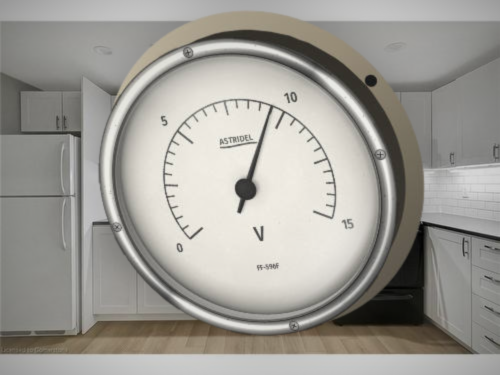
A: 9.5V
